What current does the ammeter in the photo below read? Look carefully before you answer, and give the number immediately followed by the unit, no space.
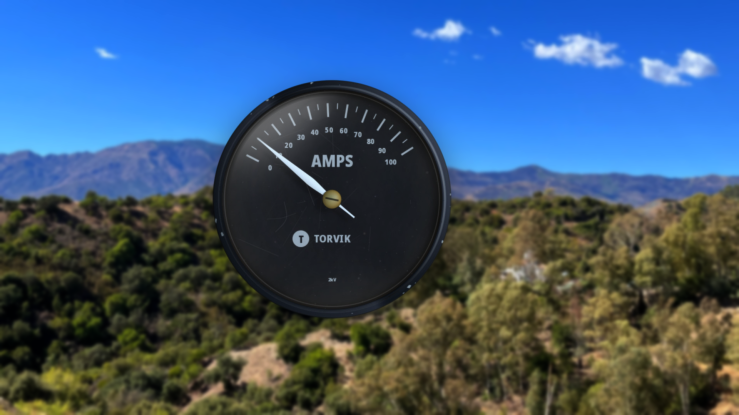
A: 10A
